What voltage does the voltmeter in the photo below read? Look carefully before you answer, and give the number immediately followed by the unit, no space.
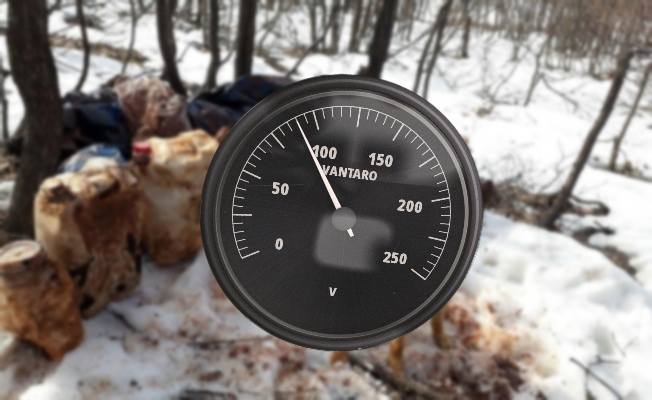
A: 90V
